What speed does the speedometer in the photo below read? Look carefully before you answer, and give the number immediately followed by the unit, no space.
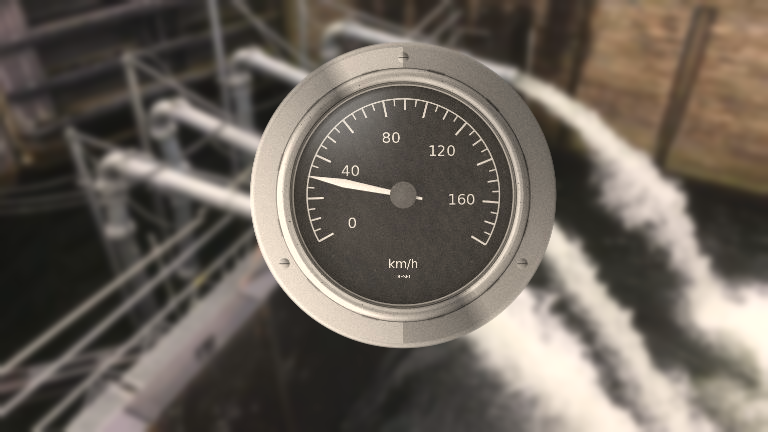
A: 30km/h
